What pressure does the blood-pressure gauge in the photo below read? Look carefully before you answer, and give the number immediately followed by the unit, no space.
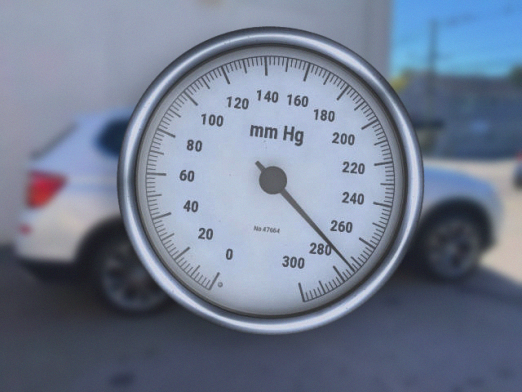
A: 274mmHg
